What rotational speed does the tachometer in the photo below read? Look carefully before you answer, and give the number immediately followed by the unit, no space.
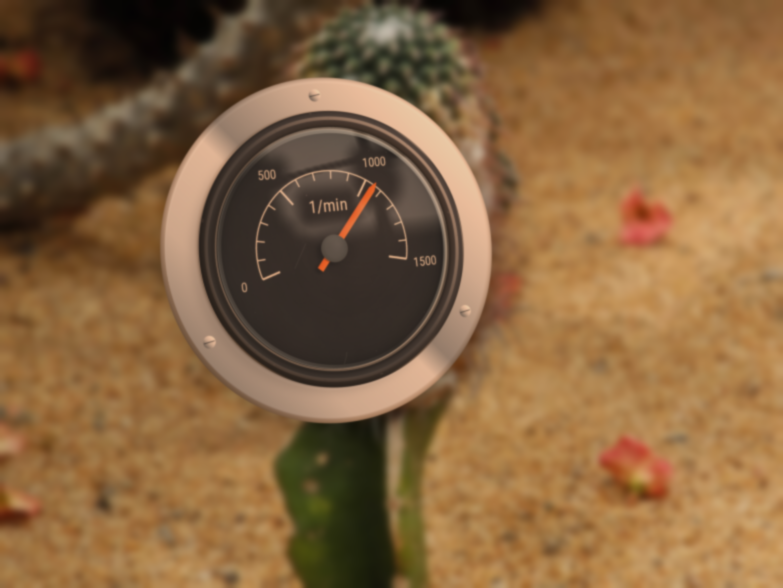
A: 1050rpm
